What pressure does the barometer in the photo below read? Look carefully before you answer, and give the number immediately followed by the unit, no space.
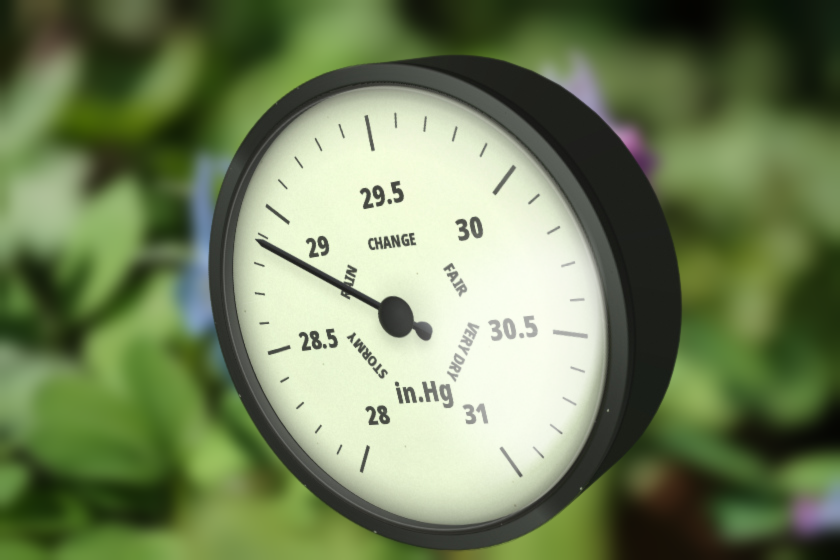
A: 28.9inHg
